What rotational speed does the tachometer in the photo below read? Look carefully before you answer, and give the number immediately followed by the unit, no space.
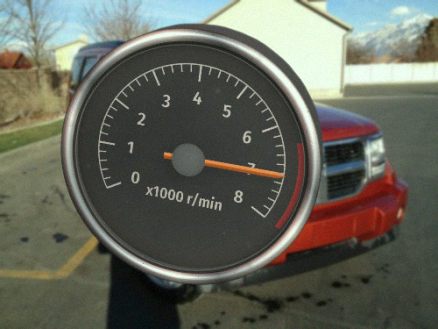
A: 7000rpm
